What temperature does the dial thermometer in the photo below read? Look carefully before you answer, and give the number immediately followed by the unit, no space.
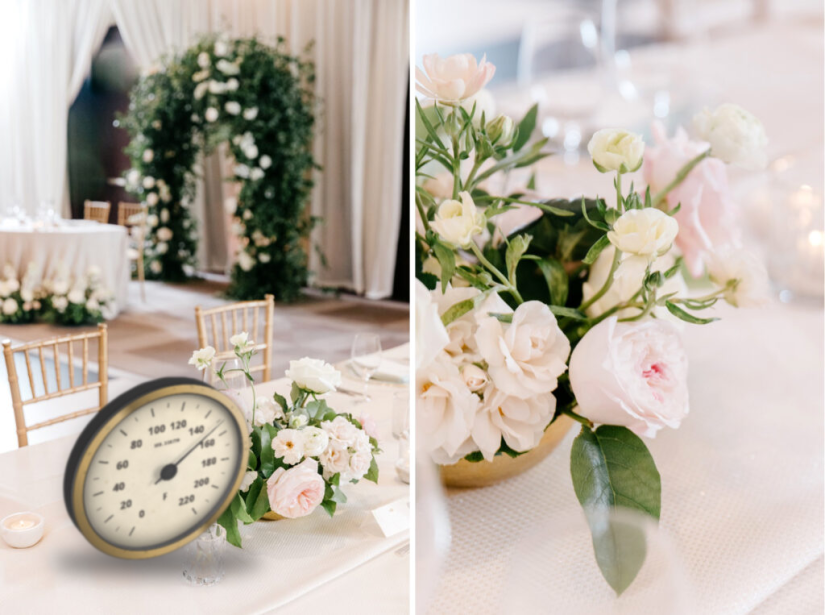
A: 150°F
